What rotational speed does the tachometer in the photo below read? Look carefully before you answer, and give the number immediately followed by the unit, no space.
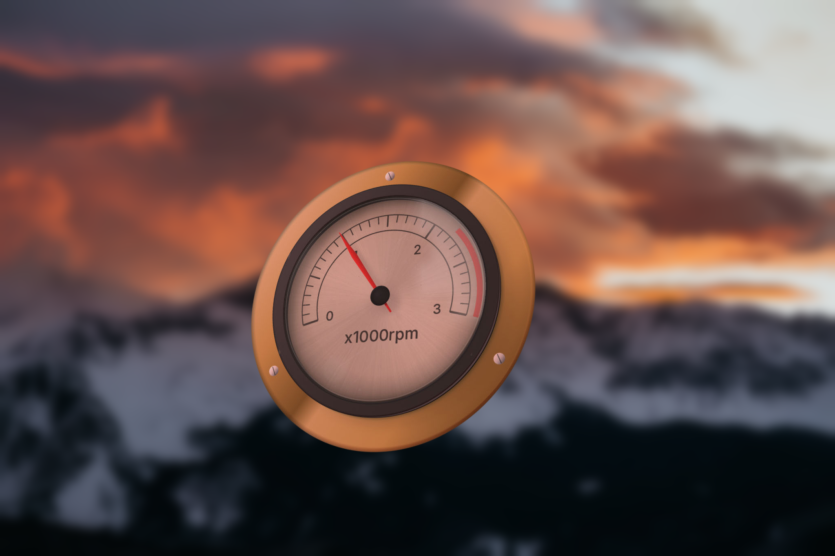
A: 1000rpm
